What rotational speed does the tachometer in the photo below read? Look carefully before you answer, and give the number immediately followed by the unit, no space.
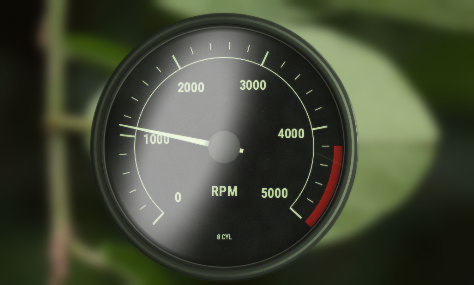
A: 1100rpm
